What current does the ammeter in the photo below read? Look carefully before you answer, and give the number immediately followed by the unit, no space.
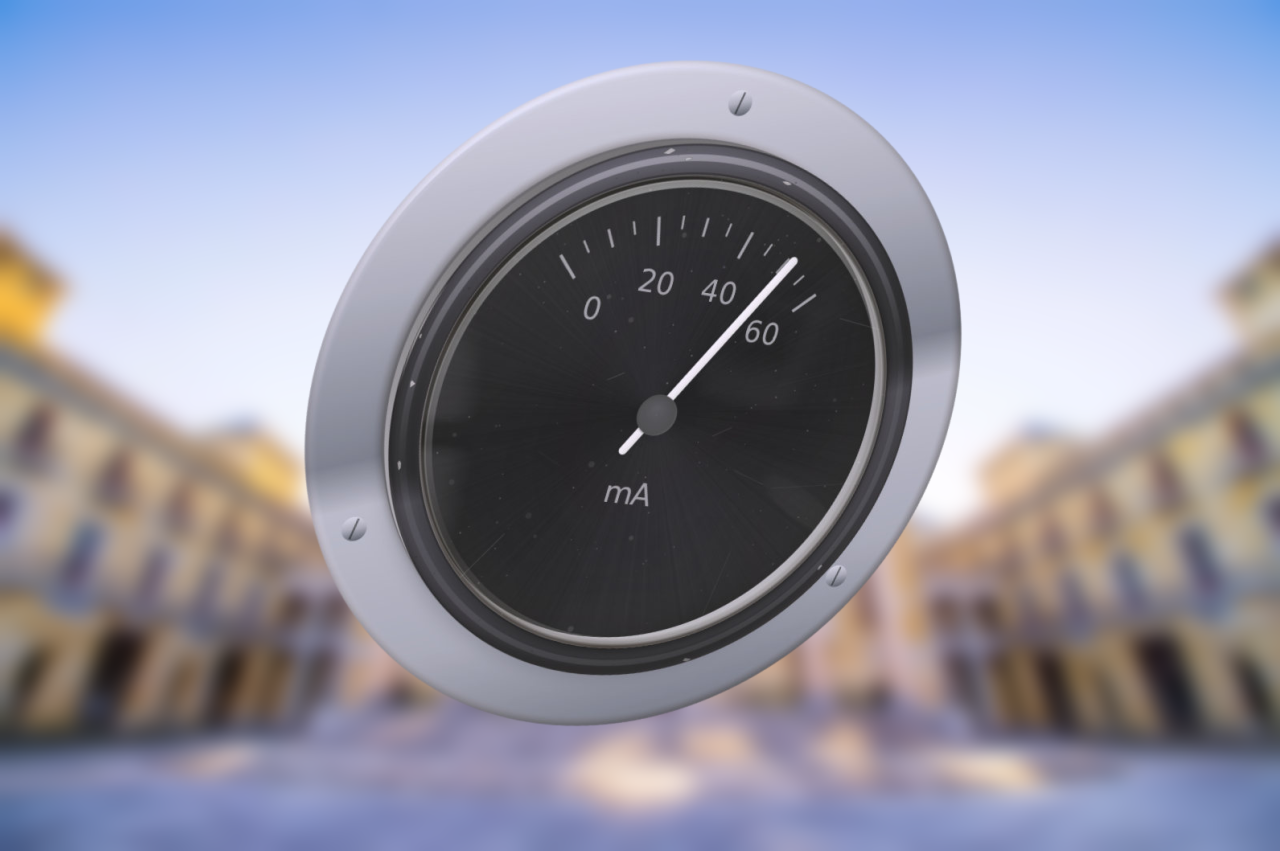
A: 50mA
